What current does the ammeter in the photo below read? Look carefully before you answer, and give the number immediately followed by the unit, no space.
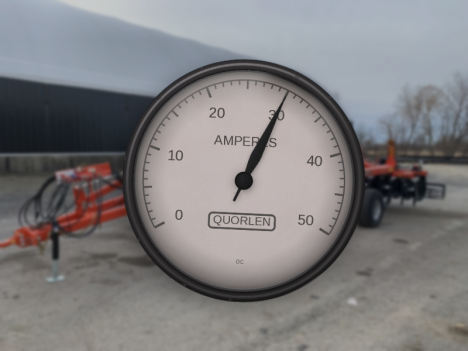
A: 30A
